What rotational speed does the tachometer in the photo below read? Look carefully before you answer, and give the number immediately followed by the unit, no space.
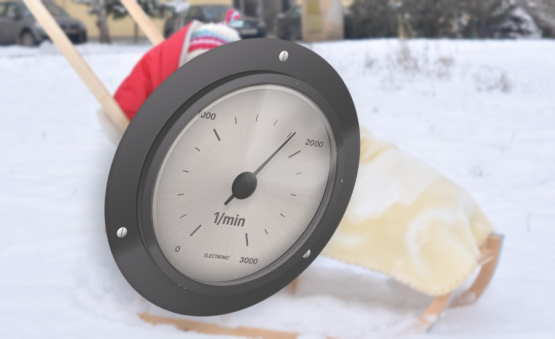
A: 1800rpm
